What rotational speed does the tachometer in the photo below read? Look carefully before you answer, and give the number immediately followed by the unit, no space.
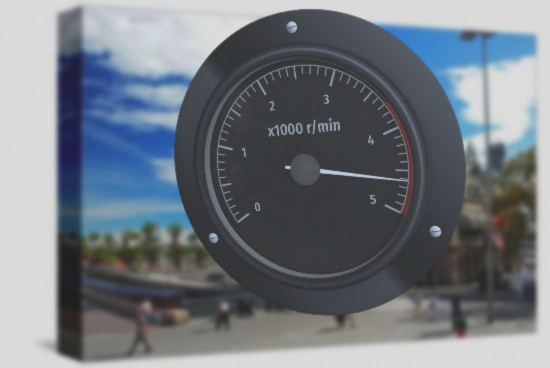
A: 4600rpm
